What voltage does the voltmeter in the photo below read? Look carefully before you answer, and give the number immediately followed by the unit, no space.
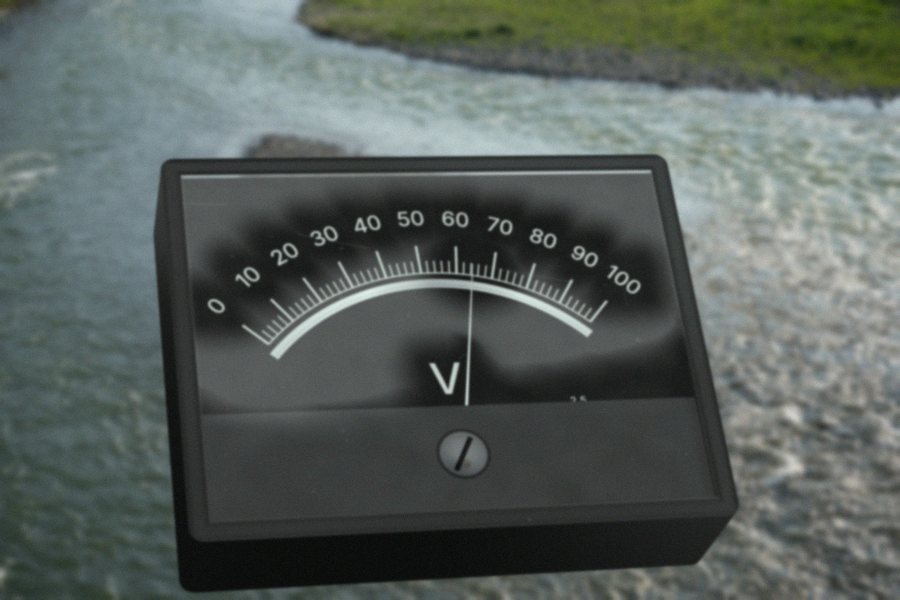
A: 64V
